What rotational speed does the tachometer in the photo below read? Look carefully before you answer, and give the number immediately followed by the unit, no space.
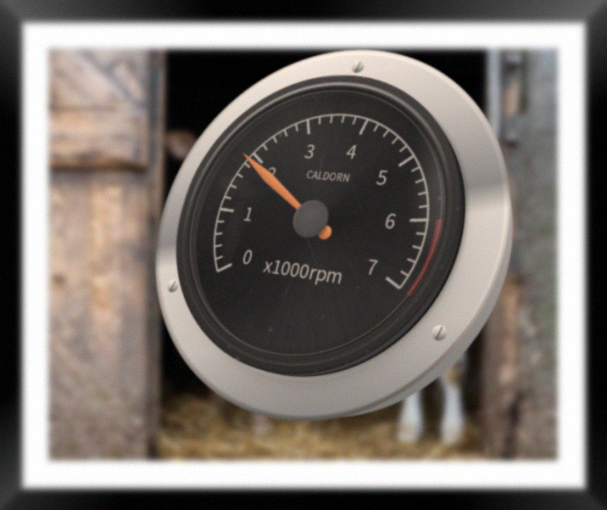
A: 1900rpm
